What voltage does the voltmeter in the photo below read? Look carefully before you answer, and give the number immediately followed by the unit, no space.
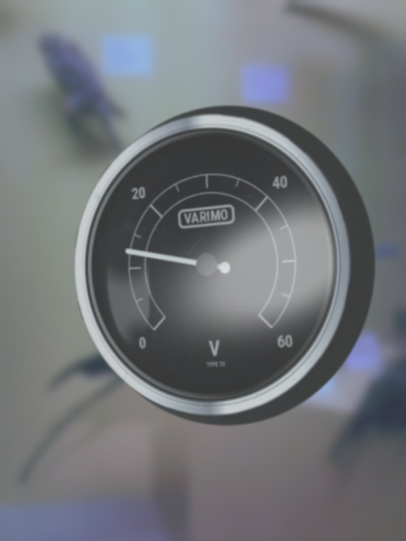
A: 12.5V
